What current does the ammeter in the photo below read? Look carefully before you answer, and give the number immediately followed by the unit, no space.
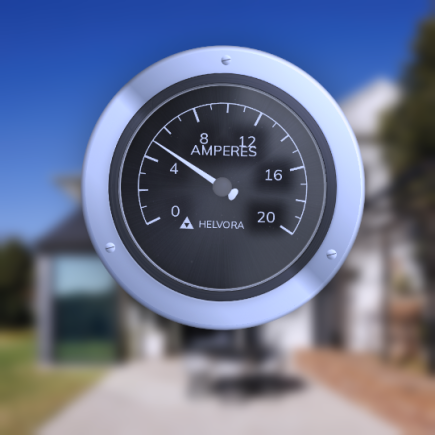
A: 5A
